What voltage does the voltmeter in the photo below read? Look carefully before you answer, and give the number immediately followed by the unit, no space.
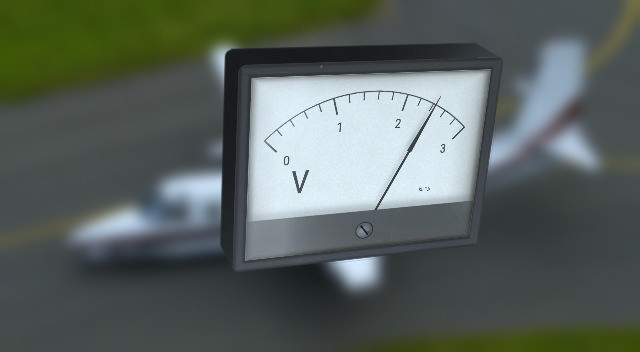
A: 2.4V
